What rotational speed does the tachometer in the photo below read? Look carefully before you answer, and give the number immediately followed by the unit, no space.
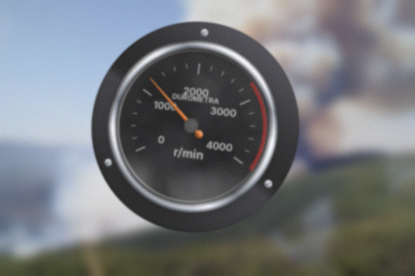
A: 1200rpm
